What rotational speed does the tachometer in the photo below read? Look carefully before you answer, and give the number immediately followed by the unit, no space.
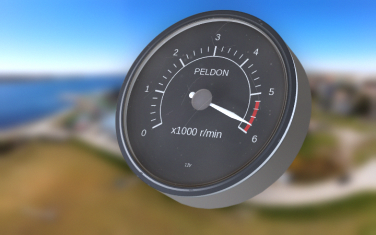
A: 5800rpm
